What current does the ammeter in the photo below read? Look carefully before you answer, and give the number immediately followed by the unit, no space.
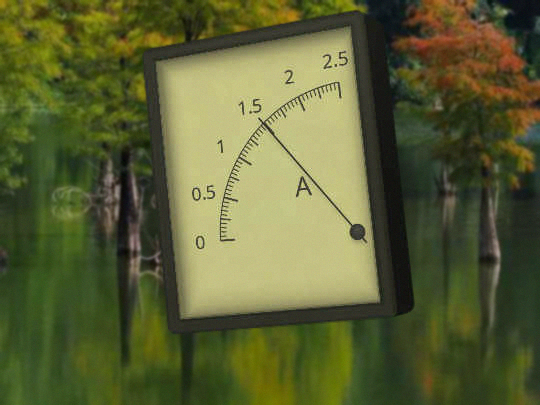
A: 1.5A
